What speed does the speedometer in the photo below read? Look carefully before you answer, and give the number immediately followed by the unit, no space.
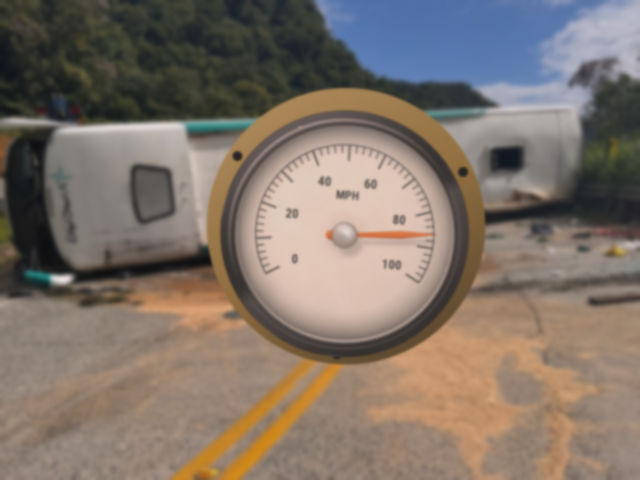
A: 86mph
